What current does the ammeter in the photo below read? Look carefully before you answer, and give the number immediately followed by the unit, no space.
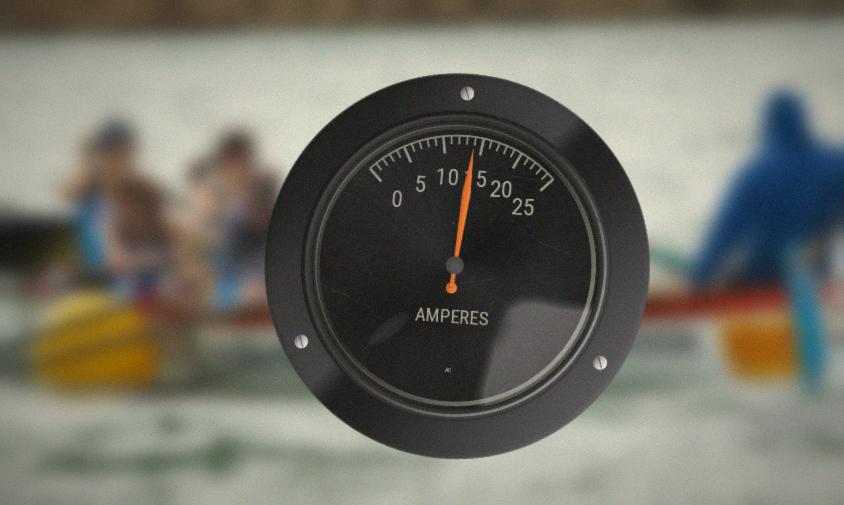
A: 14A
